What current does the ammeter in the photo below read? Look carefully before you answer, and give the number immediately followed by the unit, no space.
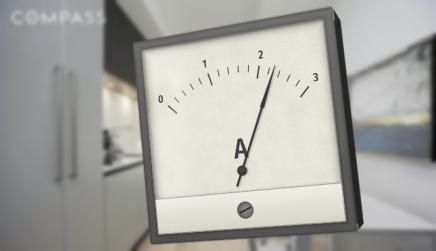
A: 2.3A
